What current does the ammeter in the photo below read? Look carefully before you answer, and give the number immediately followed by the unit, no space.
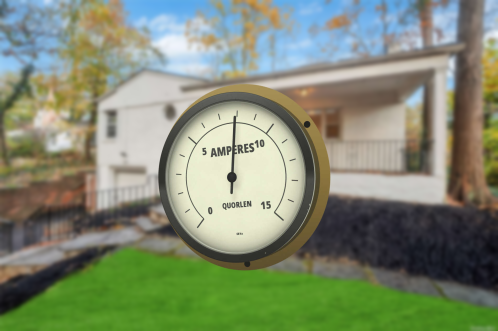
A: 8A
